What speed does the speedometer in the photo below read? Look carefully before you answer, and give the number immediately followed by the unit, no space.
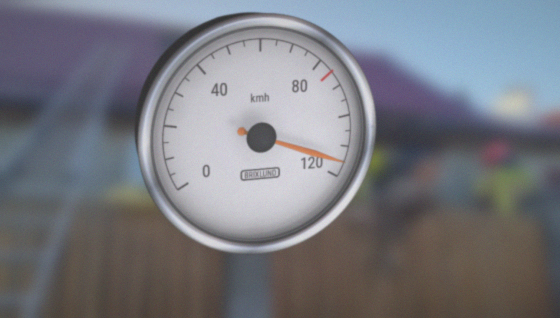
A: 115km/h
